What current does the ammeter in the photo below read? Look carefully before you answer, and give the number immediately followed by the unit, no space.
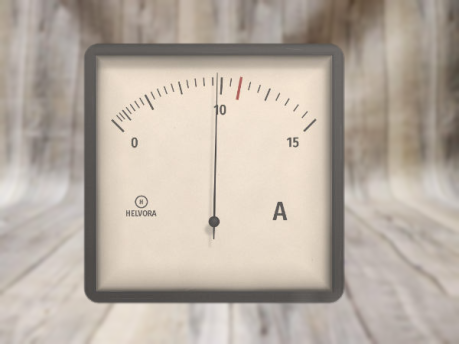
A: 9.75A
